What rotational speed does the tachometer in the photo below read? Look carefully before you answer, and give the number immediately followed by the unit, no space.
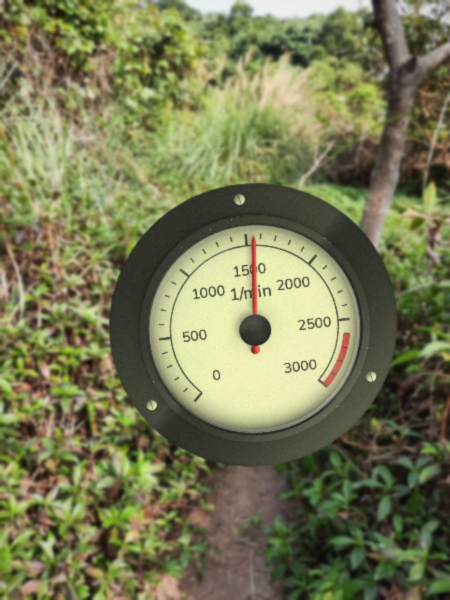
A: 1550rpm
